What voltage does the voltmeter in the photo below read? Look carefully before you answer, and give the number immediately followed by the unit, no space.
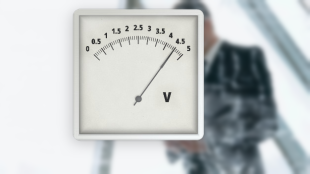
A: 4.5V
